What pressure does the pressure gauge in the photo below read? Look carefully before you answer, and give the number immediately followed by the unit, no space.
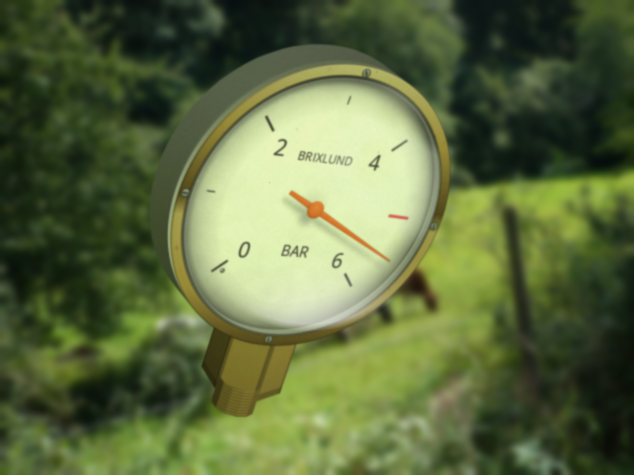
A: 5.5bar
